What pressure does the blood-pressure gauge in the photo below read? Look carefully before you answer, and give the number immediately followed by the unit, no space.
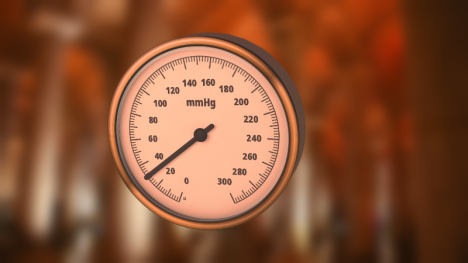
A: 30mmHg
